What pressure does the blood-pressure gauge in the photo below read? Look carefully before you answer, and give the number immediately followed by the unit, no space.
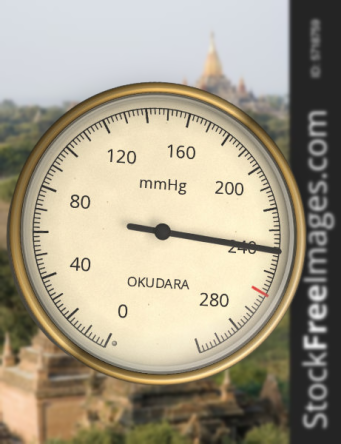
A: 240mmHg
